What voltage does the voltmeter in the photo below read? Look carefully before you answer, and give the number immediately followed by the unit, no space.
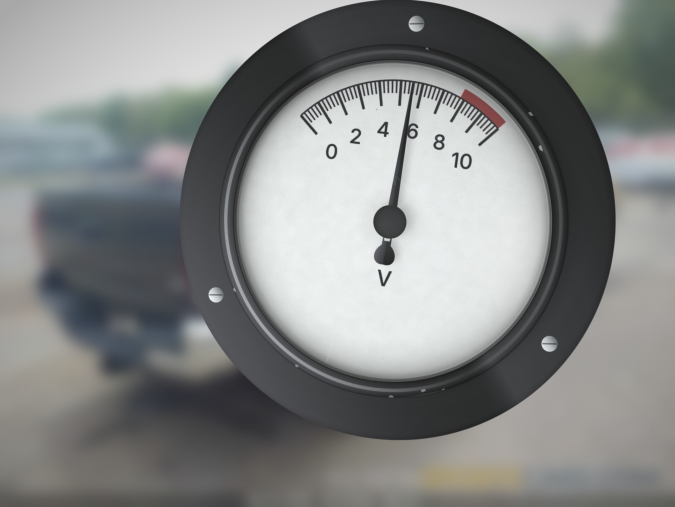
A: 5.6V
